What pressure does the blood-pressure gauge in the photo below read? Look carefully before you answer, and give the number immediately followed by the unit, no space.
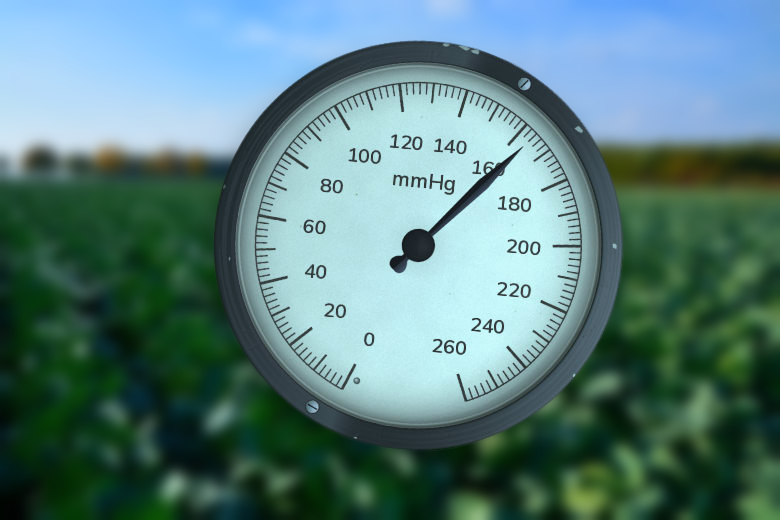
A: 164mmHg
